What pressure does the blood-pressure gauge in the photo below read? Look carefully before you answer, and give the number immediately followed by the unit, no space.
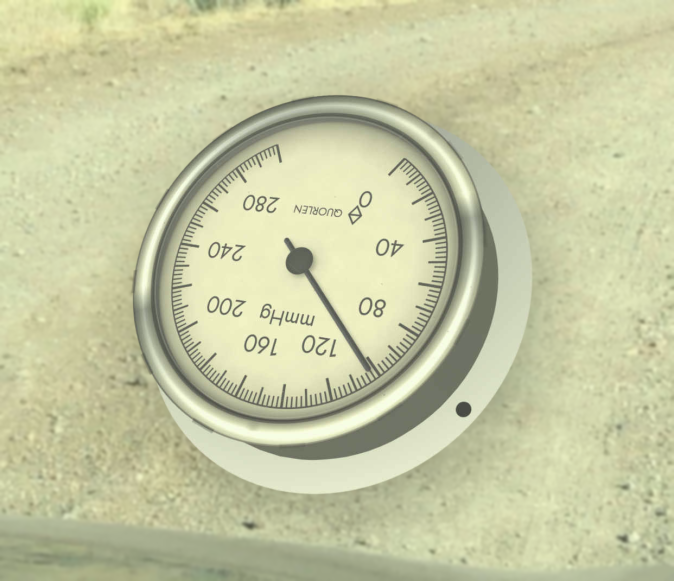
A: 102mmHg
